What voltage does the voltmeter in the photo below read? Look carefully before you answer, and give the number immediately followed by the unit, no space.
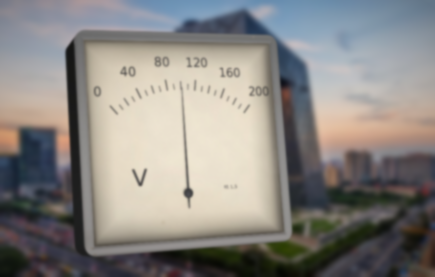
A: 100V
